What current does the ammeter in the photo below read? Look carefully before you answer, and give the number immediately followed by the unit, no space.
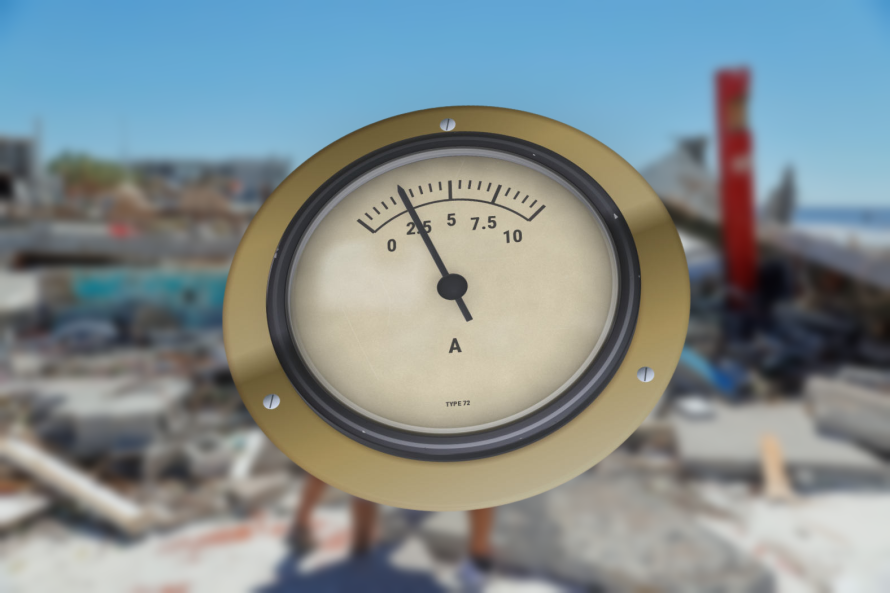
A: 2.5A
